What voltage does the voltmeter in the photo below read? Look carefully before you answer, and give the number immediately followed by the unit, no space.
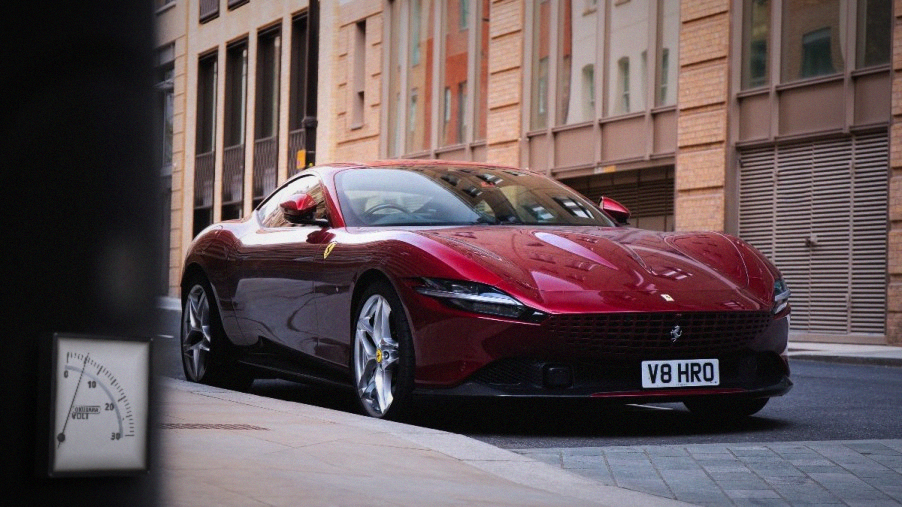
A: 5V
